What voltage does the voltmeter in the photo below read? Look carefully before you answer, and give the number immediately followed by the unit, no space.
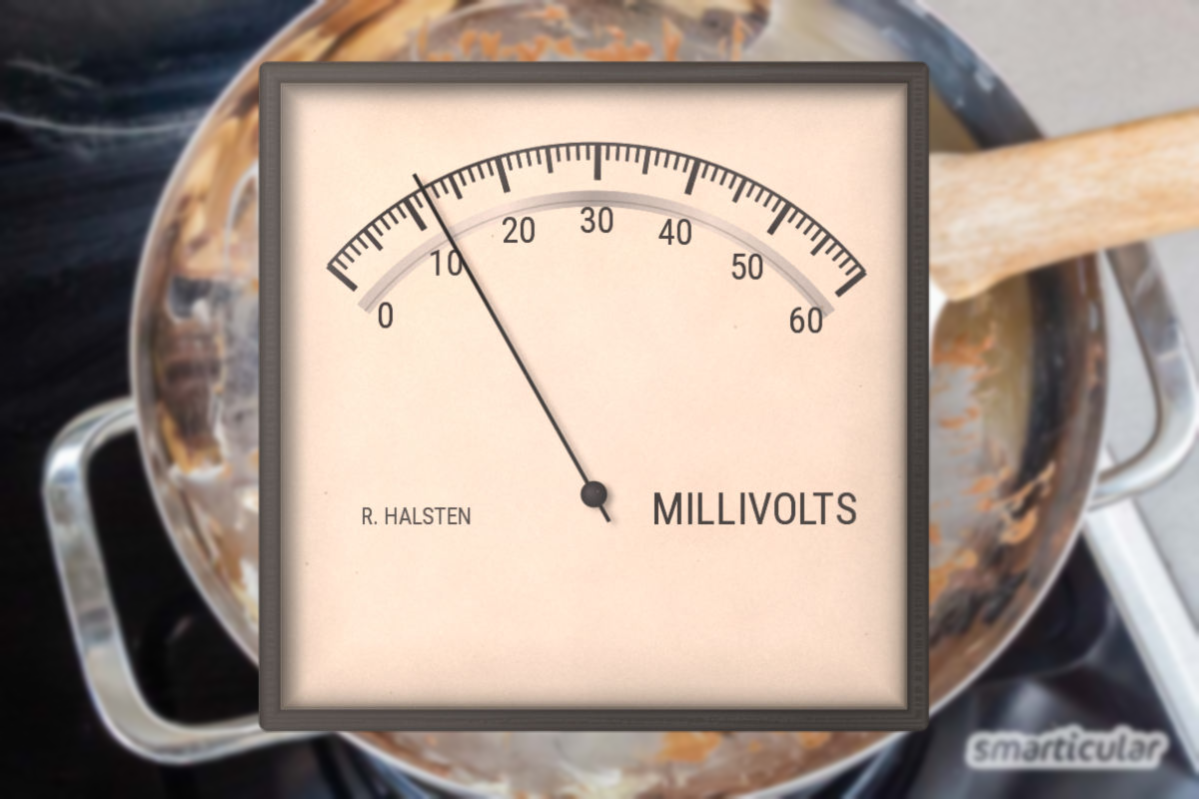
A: 12mV
